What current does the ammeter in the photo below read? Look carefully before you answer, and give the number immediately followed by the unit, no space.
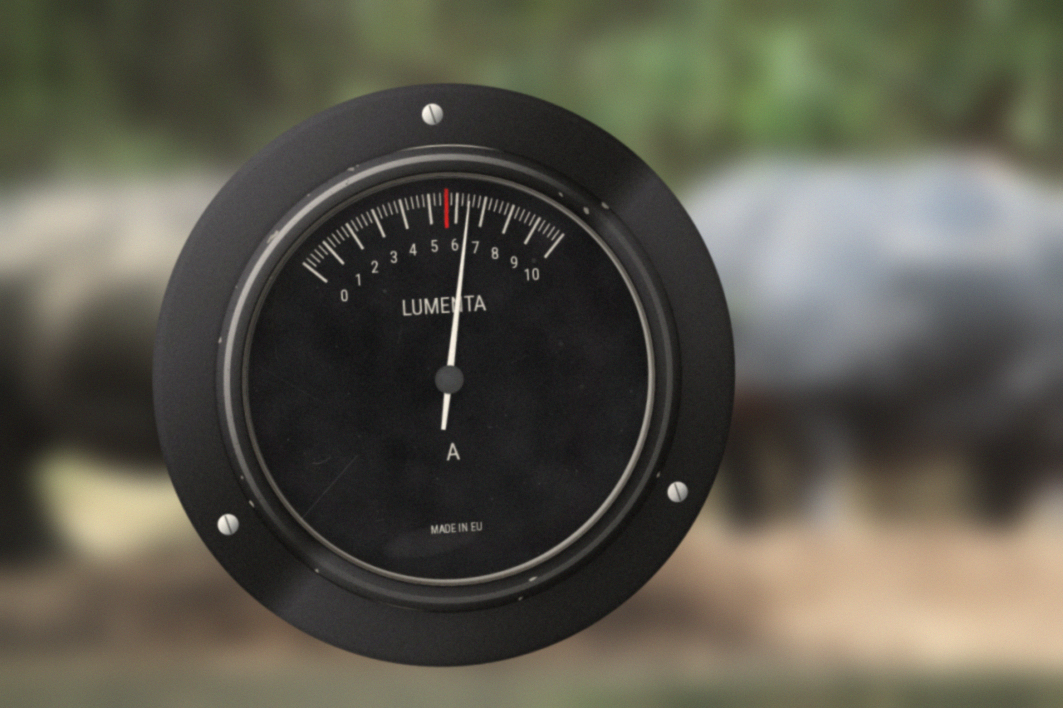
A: 6.4A
